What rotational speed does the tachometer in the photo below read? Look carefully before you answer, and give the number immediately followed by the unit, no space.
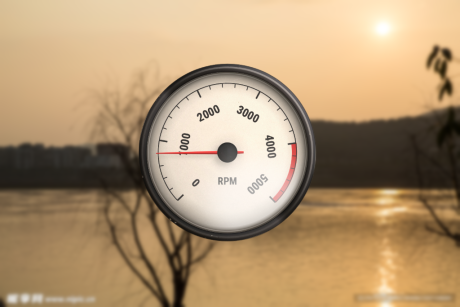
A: 800rpm
